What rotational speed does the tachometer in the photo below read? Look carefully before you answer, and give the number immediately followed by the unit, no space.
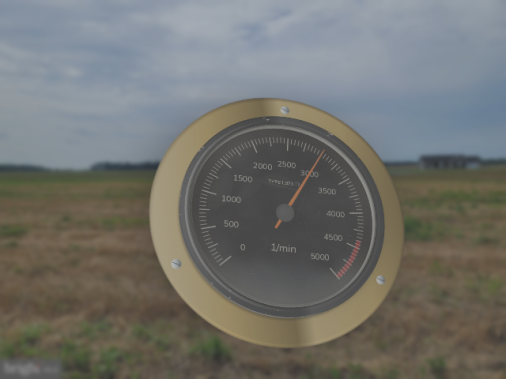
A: 3000rpm
